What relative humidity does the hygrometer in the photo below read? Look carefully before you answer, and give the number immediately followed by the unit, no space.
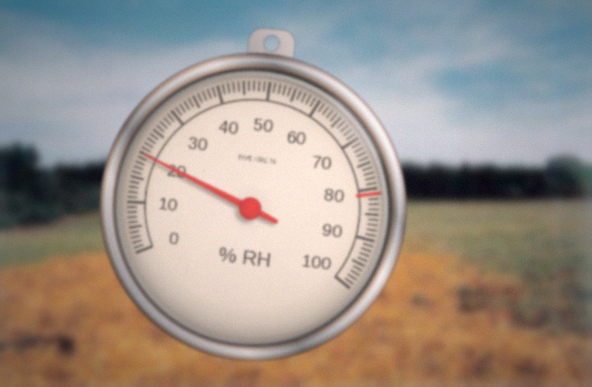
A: 20%
